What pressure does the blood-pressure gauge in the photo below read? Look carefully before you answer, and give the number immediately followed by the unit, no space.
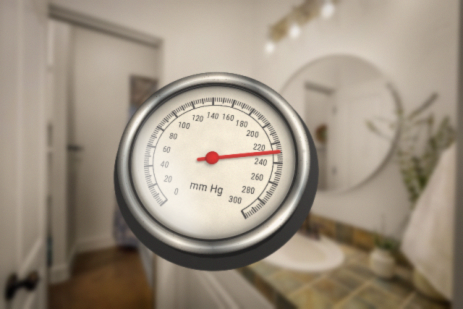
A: 230mmHg
